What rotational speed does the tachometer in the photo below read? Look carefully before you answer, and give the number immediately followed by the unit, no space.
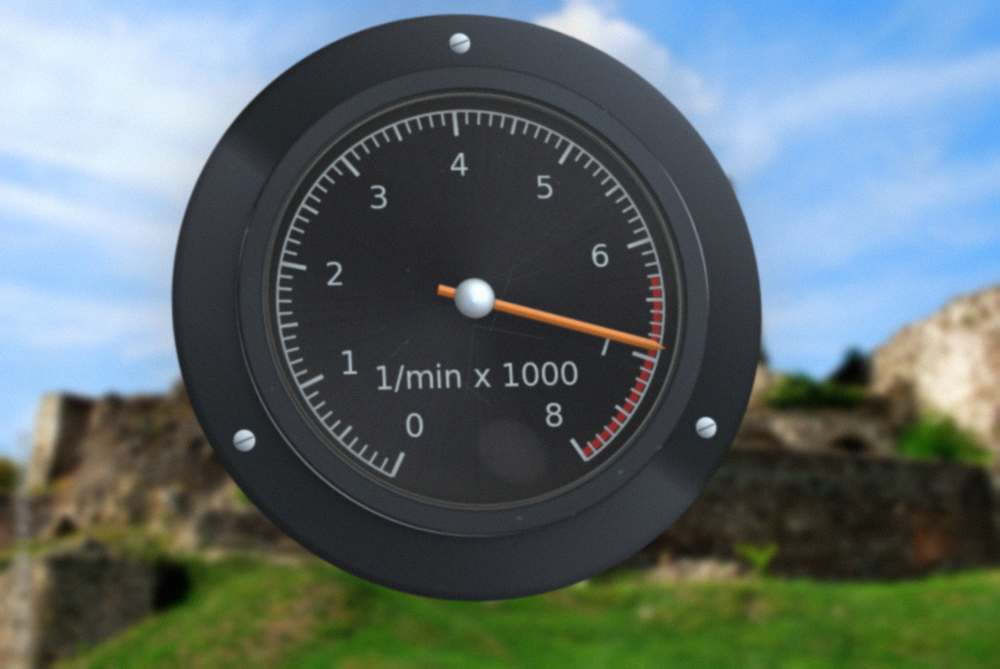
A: 6900rpm
